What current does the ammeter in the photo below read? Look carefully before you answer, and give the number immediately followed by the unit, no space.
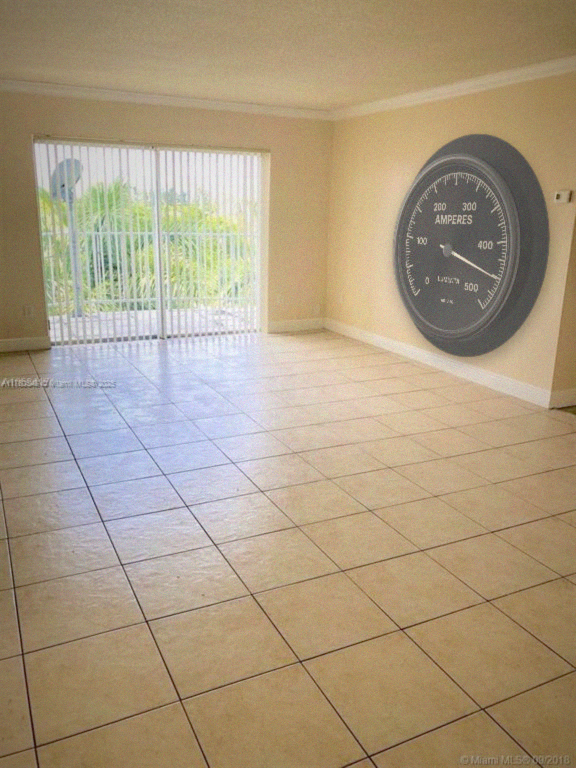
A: 450A
